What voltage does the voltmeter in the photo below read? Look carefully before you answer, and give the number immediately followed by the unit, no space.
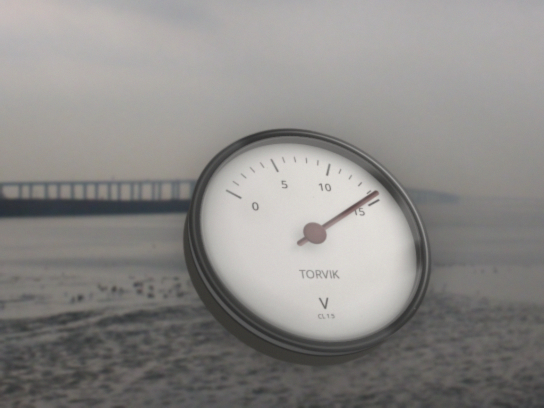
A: 14.5V
